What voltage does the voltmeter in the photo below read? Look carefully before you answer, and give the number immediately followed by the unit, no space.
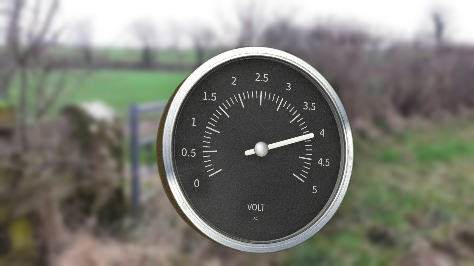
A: 4V
